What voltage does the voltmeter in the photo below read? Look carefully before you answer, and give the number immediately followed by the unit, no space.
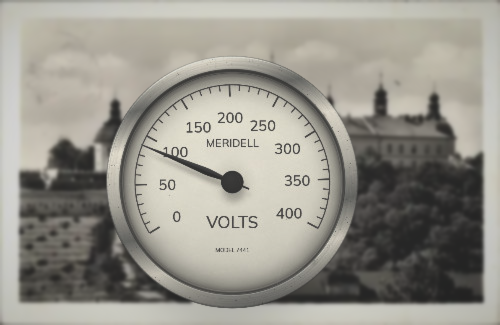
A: 90V
